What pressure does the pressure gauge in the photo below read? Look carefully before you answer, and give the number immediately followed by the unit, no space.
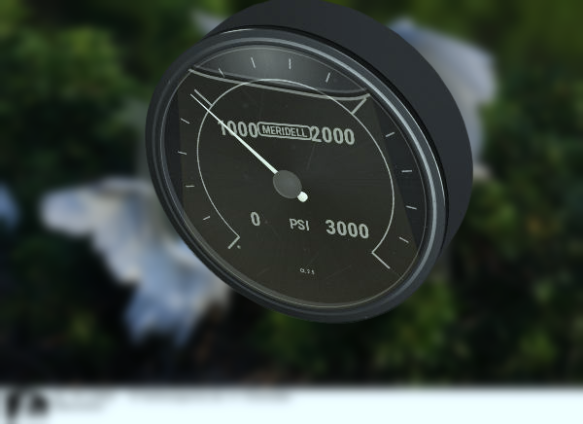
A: 1000psi
